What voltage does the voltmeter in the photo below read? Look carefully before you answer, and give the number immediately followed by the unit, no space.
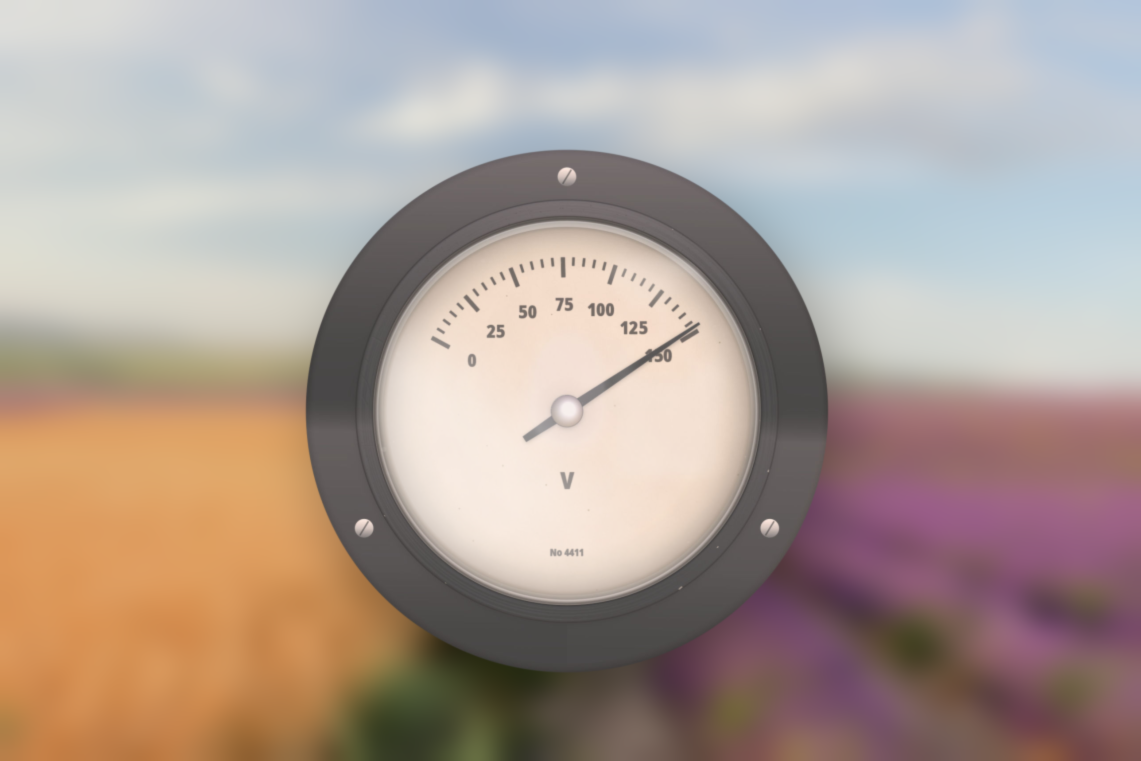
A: 147.5V
